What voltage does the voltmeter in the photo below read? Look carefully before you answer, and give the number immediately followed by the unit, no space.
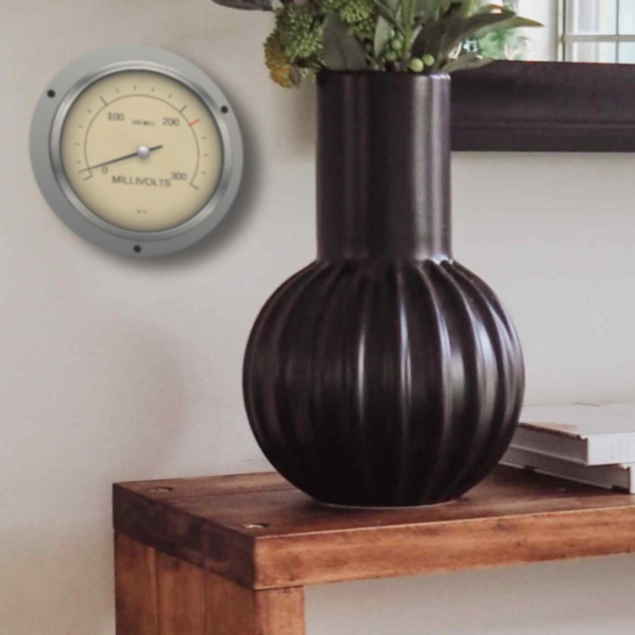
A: 10mV
